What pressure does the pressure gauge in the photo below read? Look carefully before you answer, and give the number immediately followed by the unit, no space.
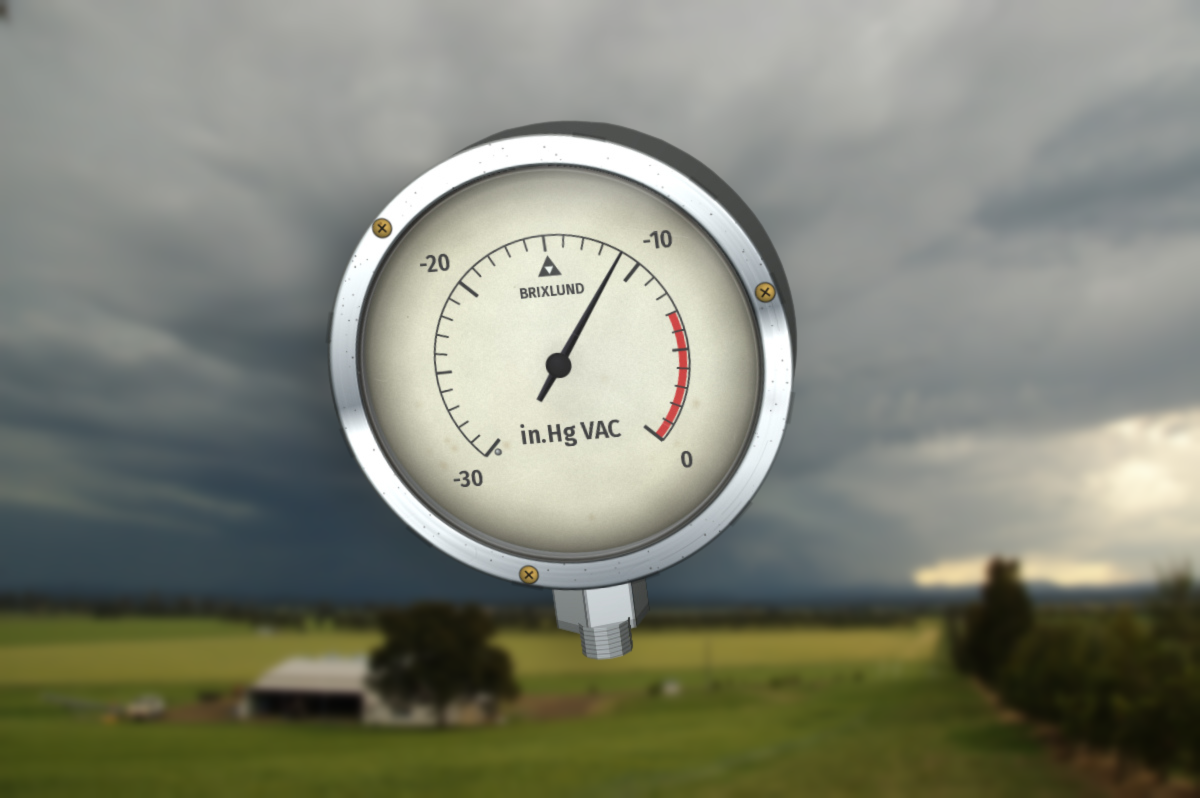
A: -11inHg
